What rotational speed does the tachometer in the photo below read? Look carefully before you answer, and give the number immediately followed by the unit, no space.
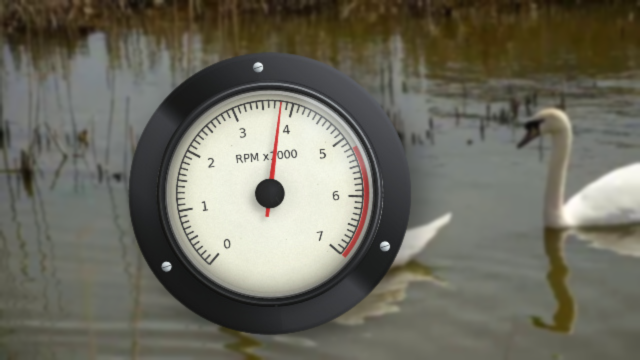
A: 3800rpm
